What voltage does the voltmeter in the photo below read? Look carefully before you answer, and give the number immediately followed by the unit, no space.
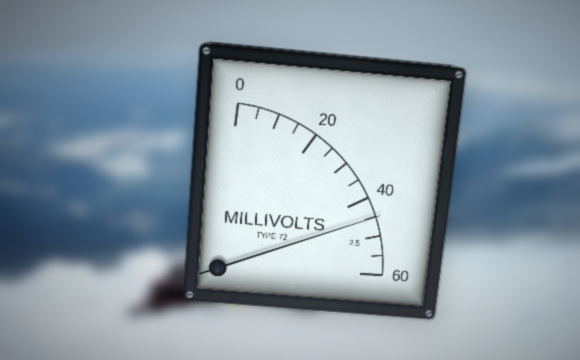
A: 45mV
